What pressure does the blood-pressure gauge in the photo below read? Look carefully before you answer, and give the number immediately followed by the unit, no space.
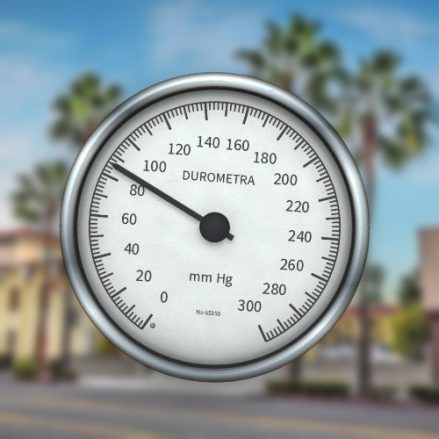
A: 86mmHg
